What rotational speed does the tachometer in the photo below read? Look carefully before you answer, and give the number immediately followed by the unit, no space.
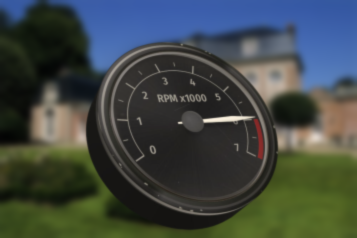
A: 6000rpm
